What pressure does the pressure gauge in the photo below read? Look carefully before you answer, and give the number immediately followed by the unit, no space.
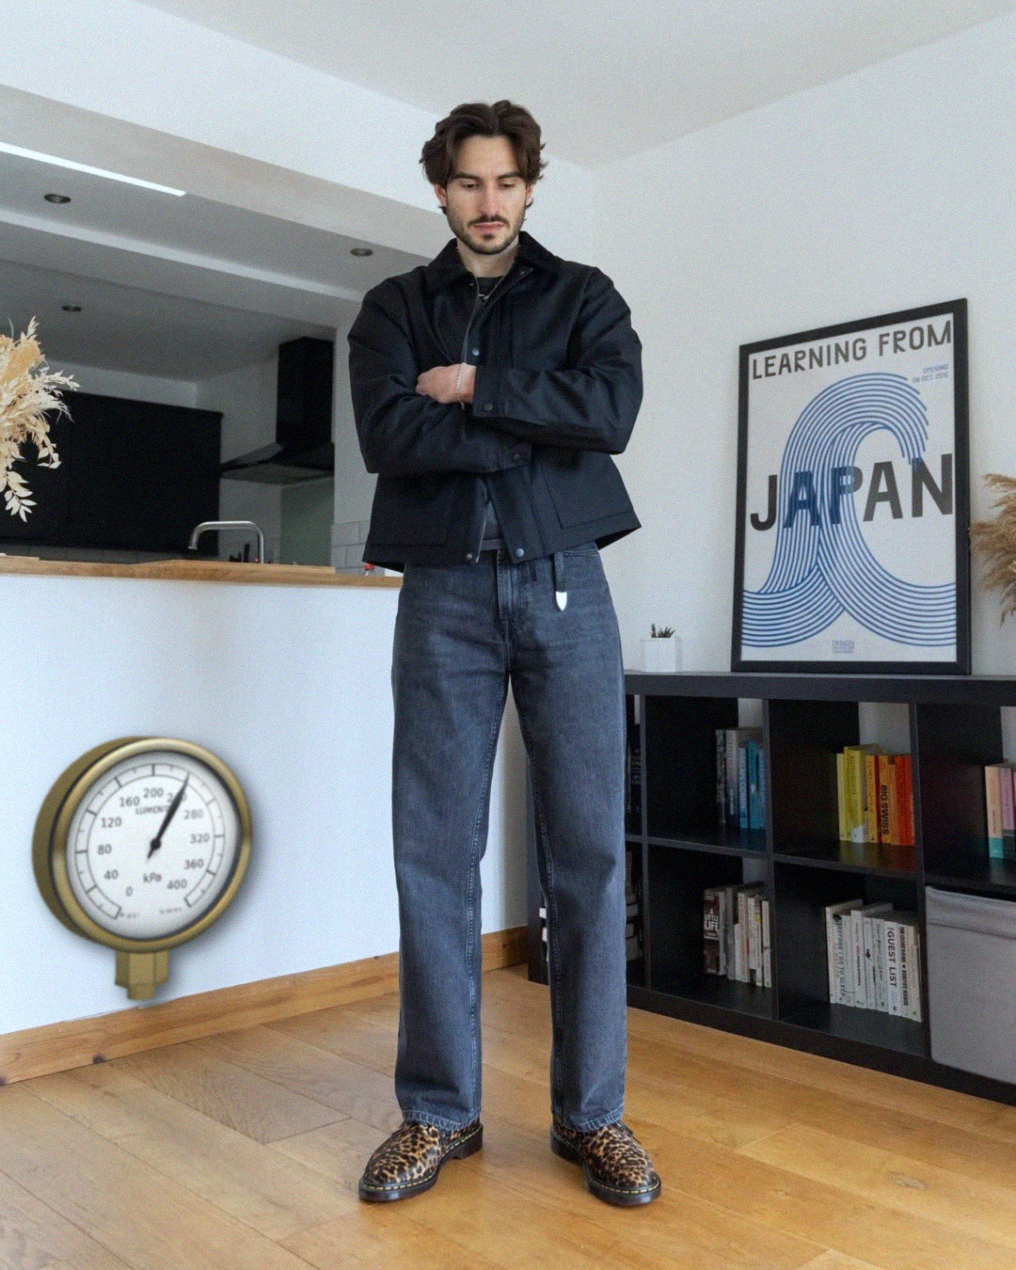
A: 240kPa
